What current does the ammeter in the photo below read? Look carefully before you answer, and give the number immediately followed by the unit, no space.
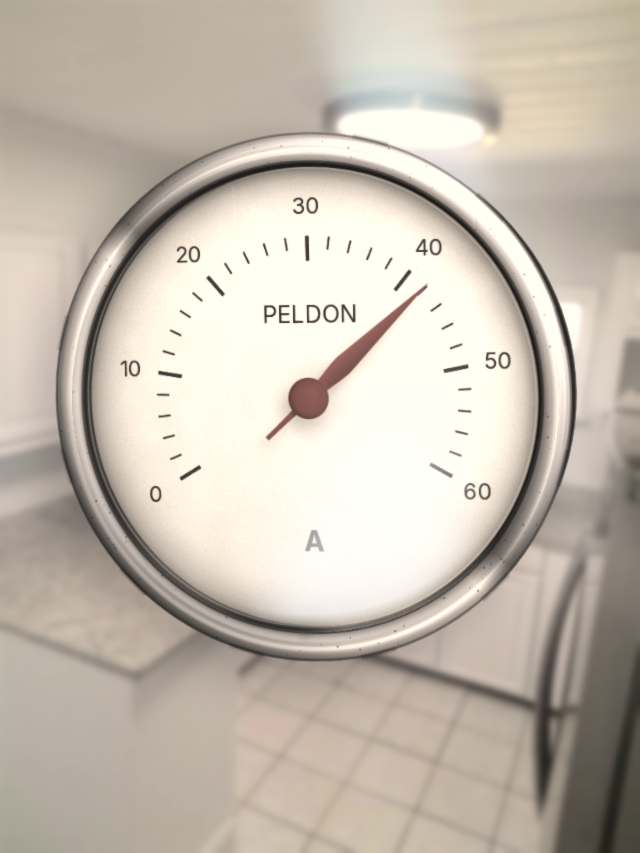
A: 42A
